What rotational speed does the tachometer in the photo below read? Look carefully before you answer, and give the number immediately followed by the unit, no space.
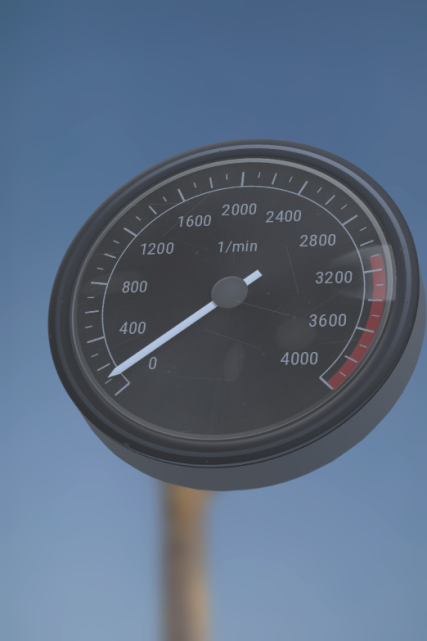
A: 100rpm
